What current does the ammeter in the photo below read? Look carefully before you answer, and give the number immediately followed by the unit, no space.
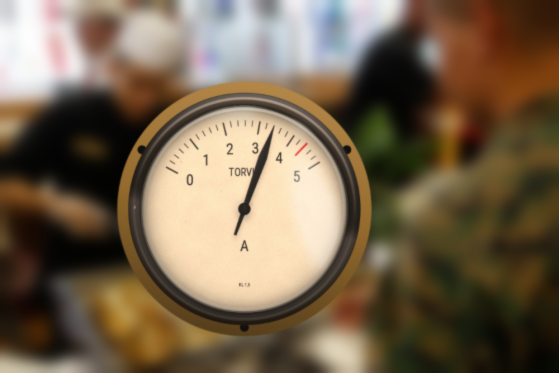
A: 3.4A
